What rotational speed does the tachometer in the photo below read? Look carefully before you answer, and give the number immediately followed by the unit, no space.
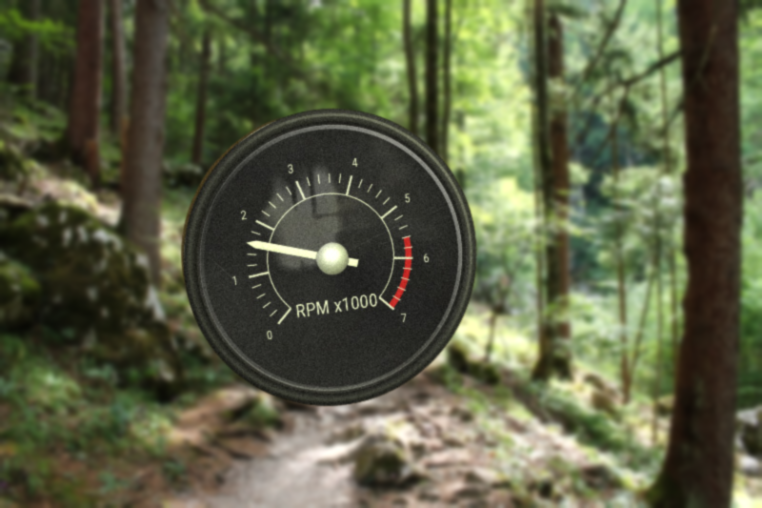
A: 1600rpm
